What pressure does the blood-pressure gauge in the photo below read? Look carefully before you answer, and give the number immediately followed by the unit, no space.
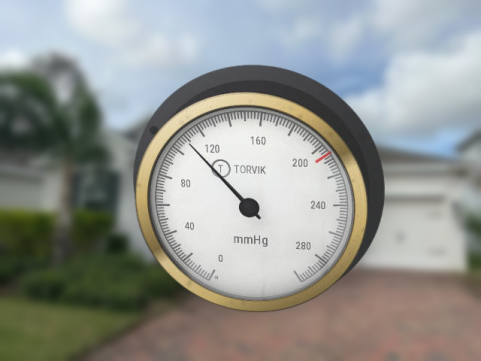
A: 110mmHg
